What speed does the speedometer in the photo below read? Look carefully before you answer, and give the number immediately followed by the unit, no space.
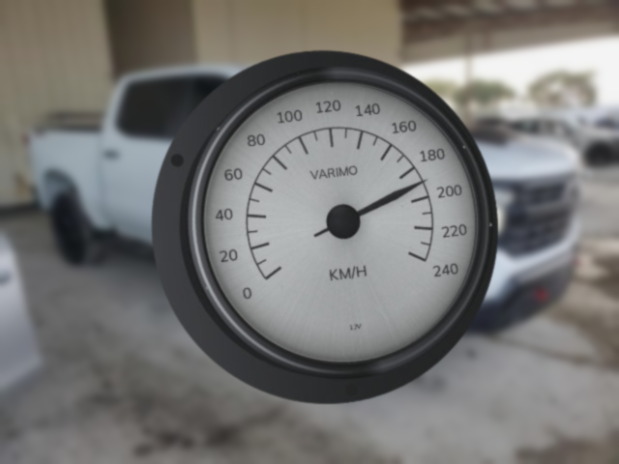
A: 190km/h
